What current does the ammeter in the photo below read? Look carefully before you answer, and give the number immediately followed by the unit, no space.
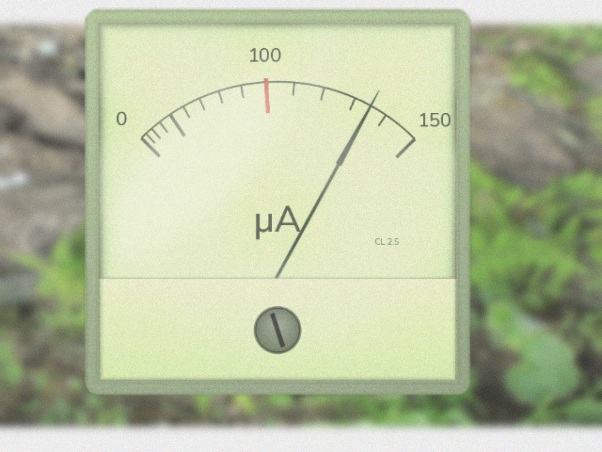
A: 135µA
